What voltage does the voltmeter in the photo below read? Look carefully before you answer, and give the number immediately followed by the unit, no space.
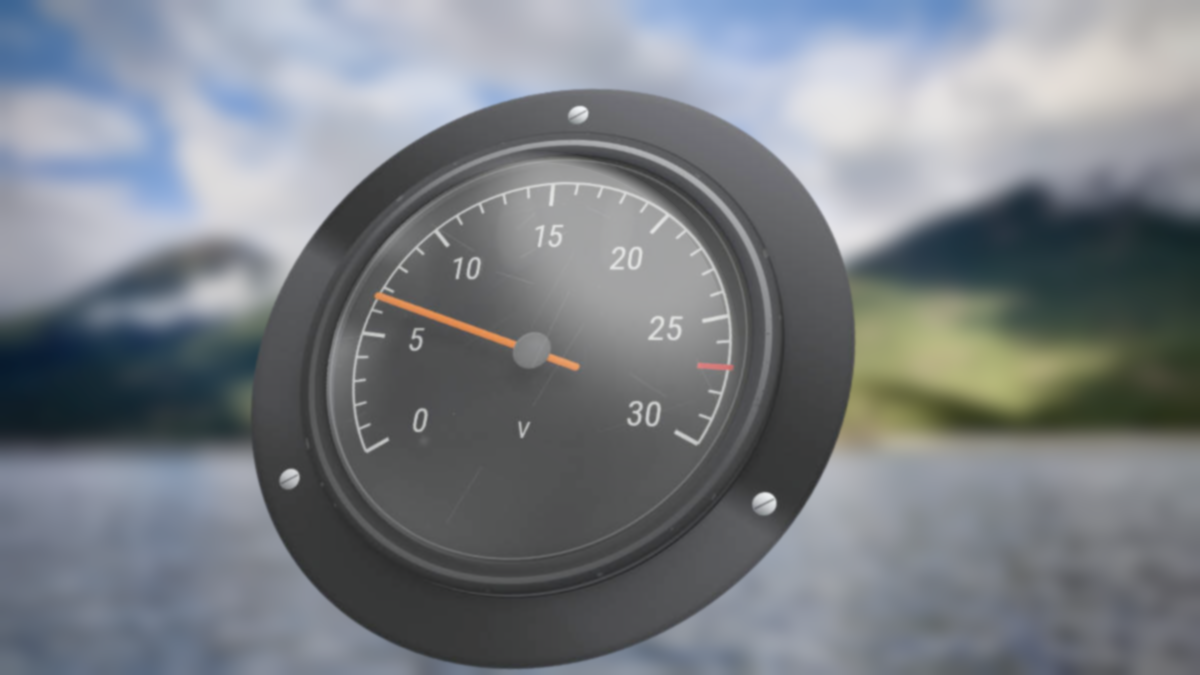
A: 6.5V
